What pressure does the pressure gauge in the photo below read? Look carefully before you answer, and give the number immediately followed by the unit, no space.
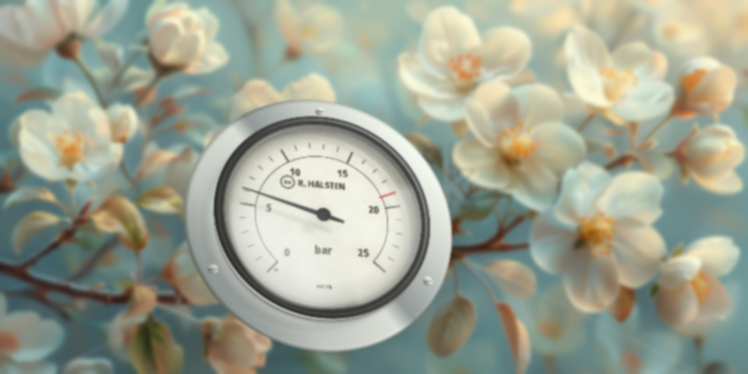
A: 6bar
